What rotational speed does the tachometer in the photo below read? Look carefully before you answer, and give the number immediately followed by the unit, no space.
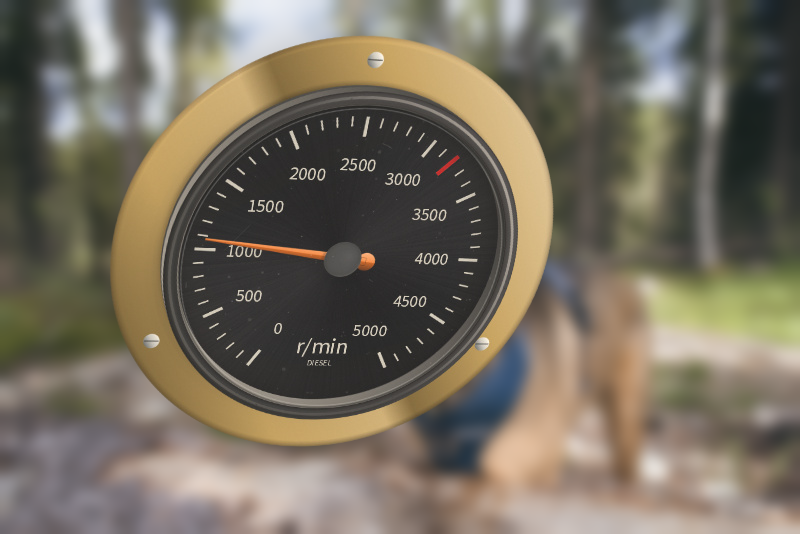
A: 1100rpm
